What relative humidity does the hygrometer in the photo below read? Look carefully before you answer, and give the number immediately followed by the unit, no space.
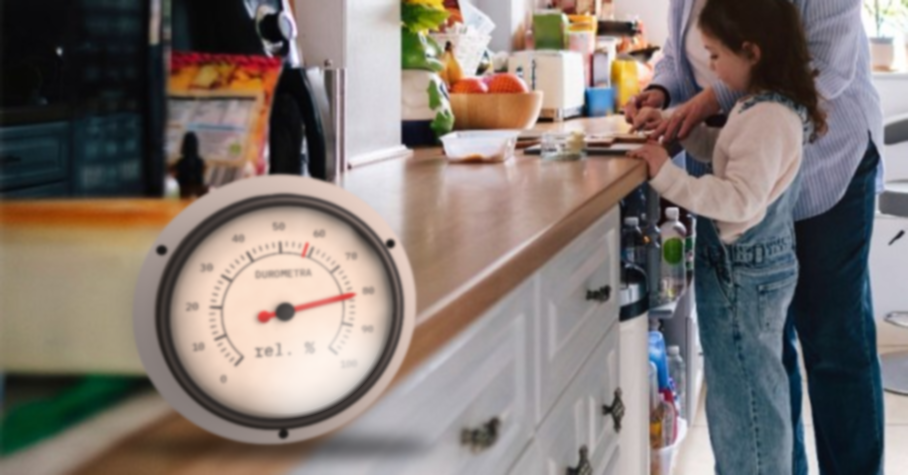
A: 80%
